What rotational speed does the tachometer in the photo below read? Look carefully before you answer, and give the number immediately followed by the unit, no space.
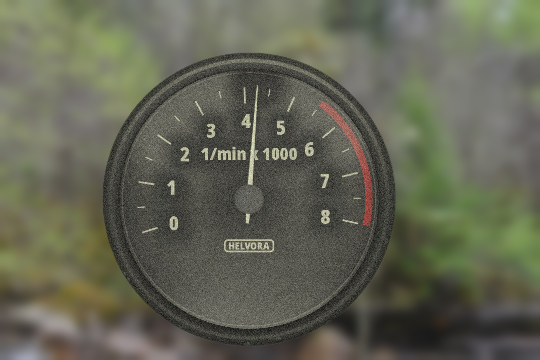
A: 4250rpm
